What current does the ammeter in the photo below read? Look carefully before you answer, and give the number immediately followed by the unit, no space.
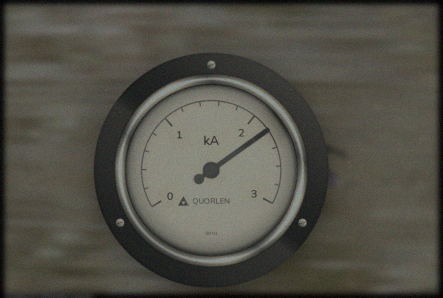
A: 2.2kA
